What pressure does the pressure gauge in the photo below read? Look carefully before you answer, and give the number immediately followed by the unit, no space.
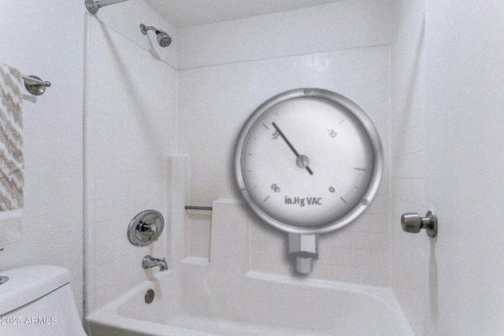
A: -19inHg
